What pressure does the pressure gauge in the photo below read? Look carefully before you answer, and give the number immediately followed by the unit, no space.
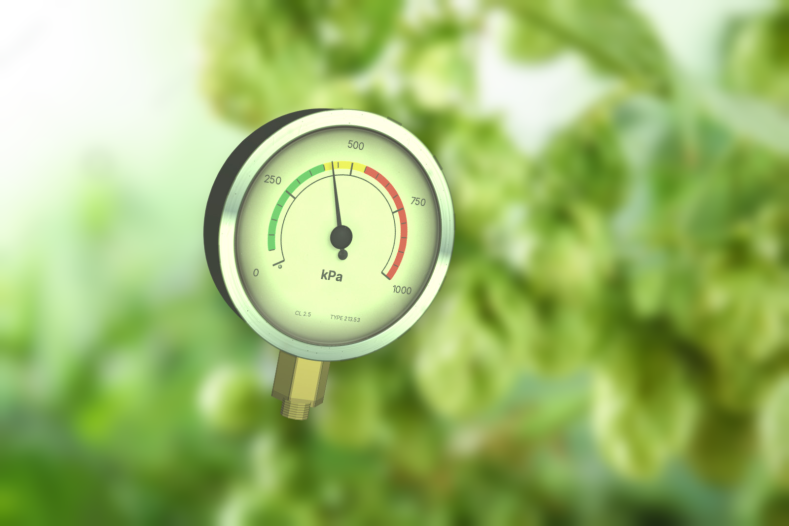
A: 425kPa
